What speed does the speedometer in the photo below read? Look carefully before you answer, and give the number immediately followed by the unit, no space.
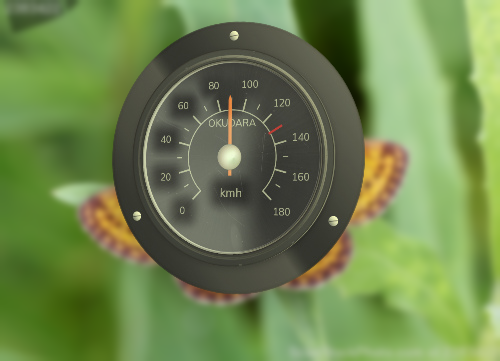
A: 90km/h
